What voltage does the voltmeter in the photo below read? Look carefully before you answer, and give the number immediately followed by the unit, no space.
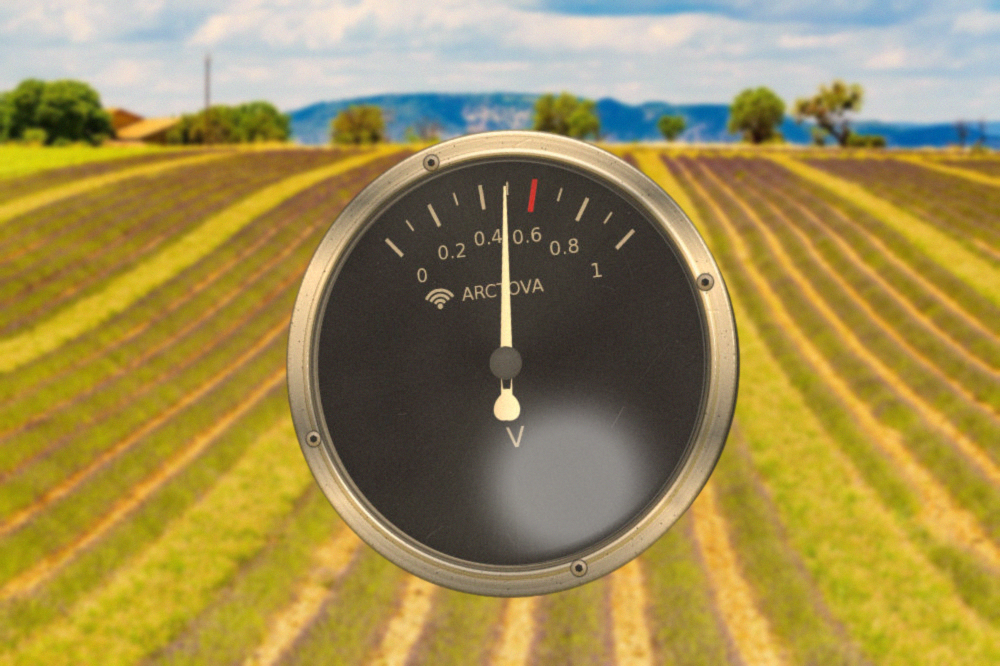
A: 0.5V
